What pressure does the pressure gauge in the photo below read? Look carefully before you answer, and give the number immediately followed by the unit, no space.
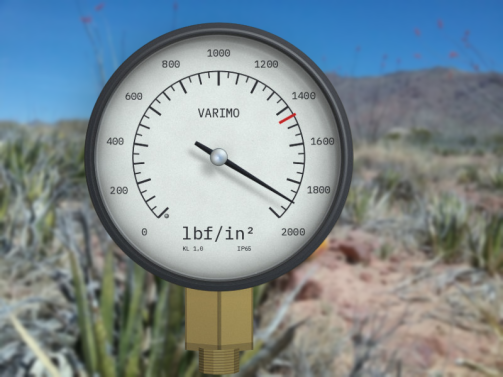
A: 1900psi
